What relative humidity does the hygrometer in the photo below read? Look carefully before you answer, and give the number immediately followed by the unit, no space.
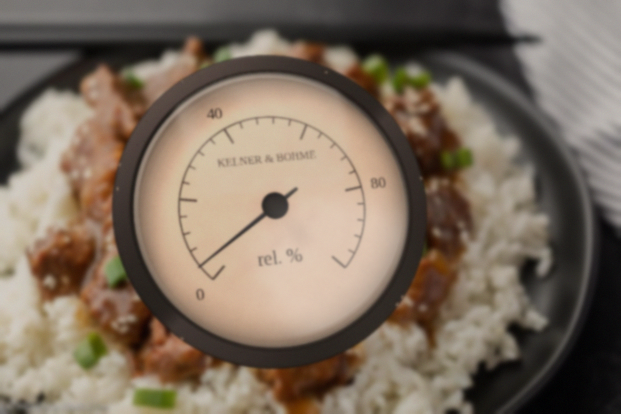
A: 4%
